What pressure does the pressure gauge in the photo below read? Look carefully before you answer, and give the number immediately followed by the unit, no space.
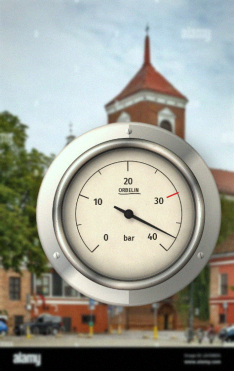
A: 37.5bar
